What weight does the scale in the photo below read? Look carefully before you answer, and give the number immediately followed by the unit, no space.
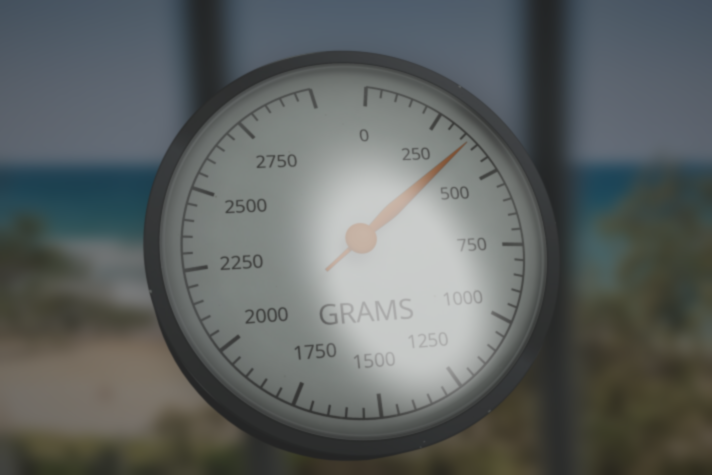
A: 375g
